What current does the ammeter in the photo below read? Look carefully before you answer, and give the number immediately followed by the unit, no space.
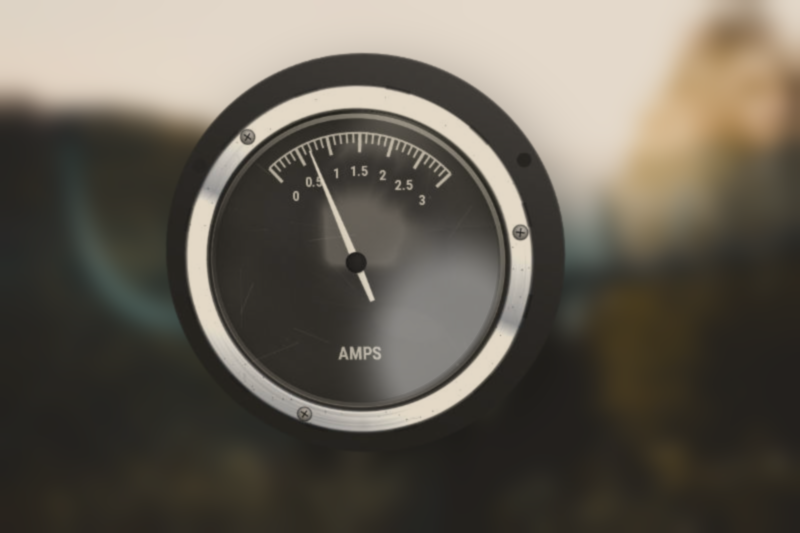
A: 0.7A
